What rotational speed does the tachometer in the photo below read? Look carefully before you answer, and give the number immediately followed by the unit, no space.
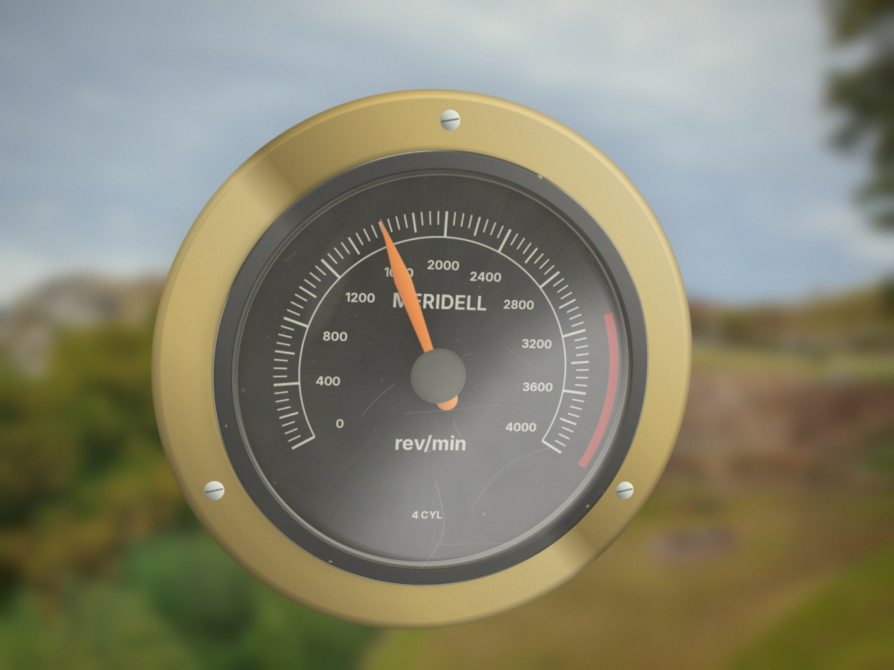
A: 1600rpm
